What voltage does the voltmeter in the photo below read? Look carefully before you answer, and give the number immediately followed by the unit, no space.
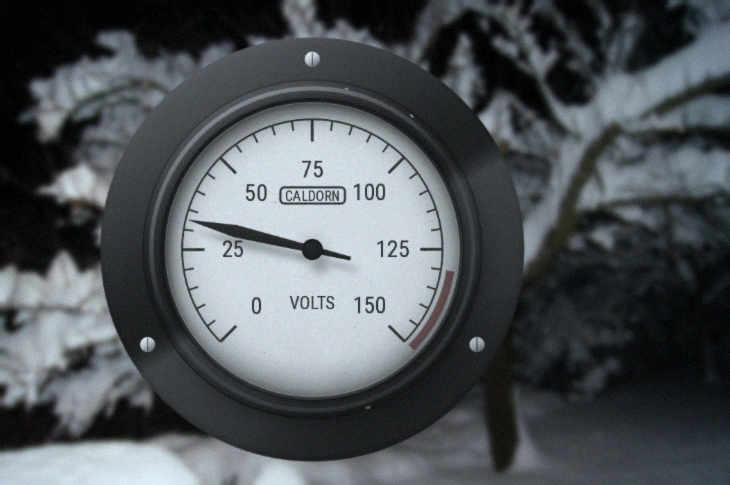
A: 32.5V
